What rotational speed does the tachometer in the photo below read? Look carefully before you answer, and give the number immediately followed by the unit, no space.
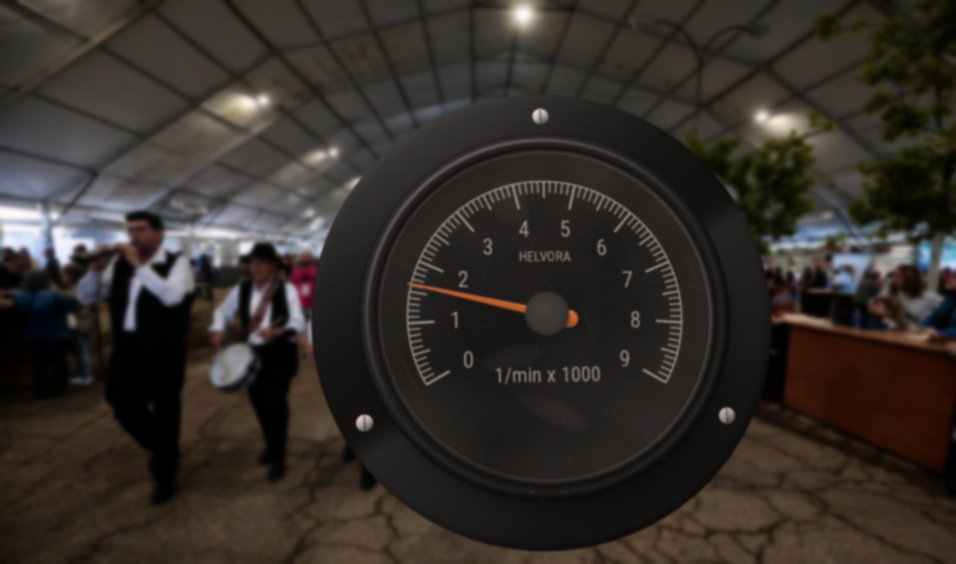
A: 1600rpm
